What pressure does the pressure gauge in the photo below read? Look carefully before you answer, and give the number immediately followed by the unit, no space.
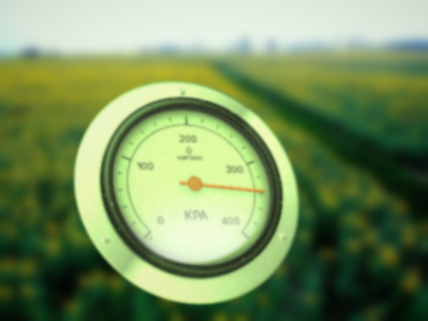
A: 340kPa
